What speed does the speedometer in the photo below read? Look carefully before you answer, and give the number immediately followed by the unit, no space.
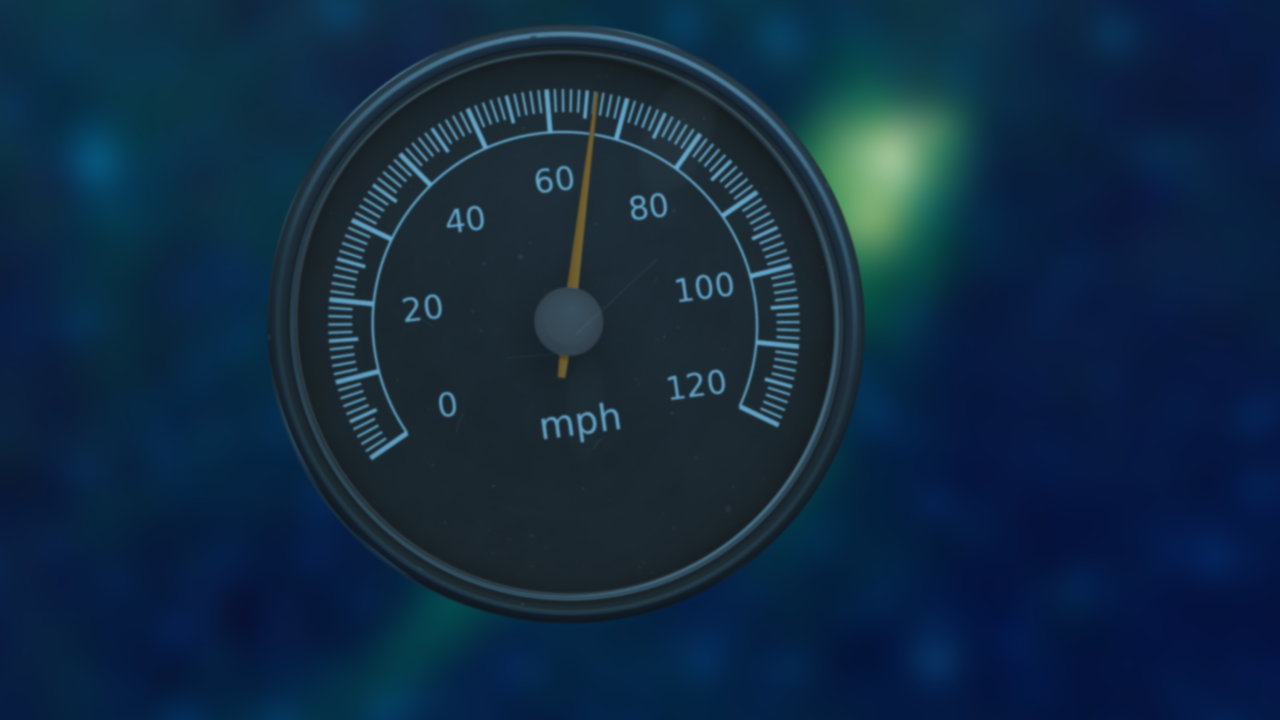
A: 66mph
